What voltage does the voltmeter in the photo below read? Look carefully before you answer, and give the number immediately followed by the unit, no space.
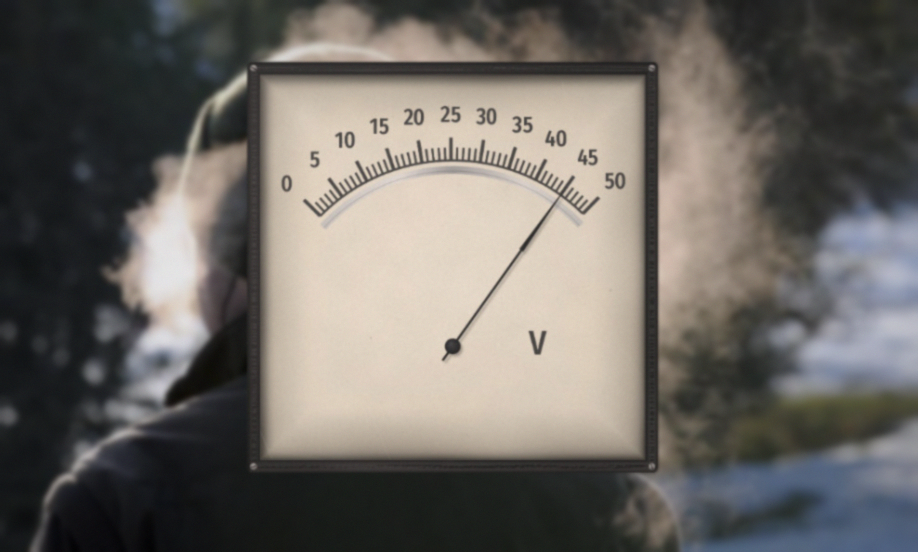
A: 45V
